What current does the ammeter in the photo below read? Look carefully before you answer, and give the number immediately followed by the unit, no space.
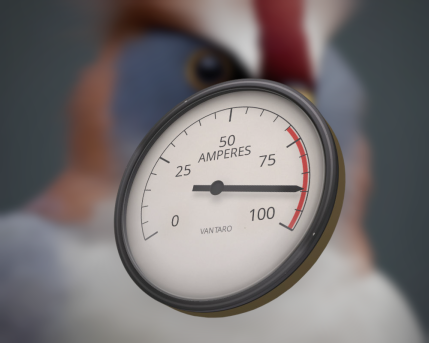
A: 90A
